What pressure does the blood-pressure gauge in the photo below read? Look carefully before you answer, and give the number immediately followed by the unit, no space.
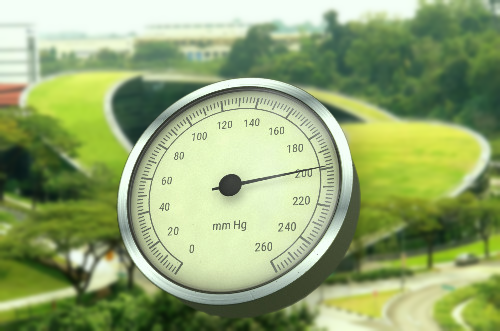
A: 200mmHg
